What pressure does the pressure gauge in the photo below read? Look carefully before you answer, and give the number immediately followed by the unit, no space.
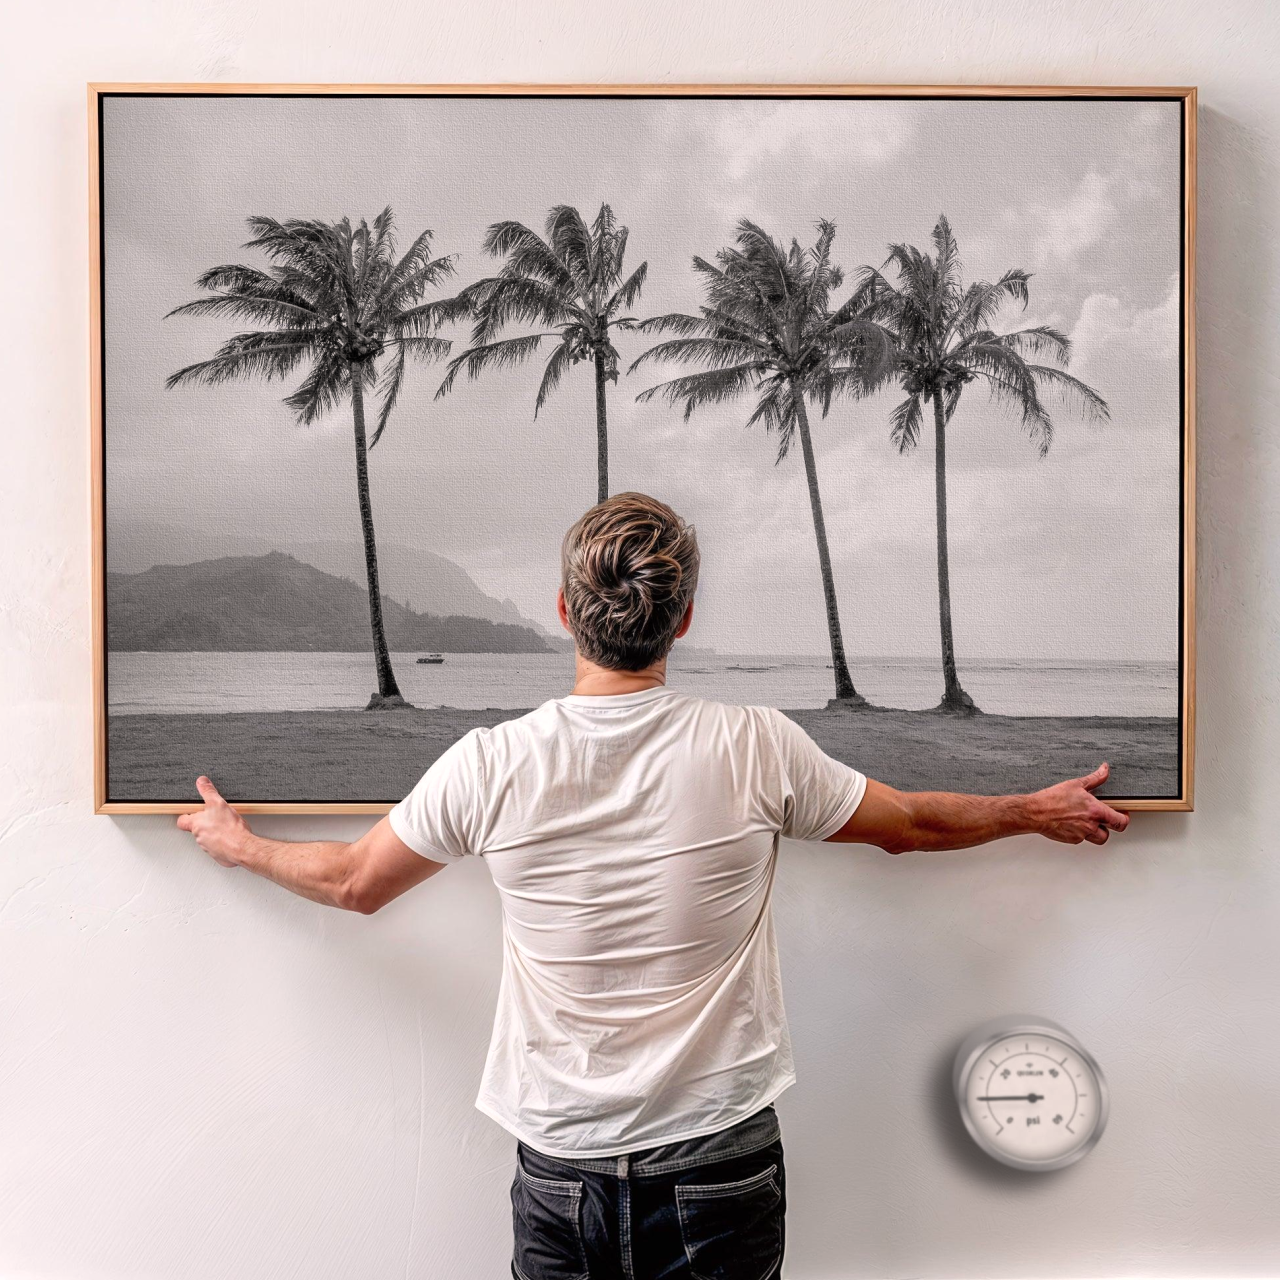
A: 10psi
